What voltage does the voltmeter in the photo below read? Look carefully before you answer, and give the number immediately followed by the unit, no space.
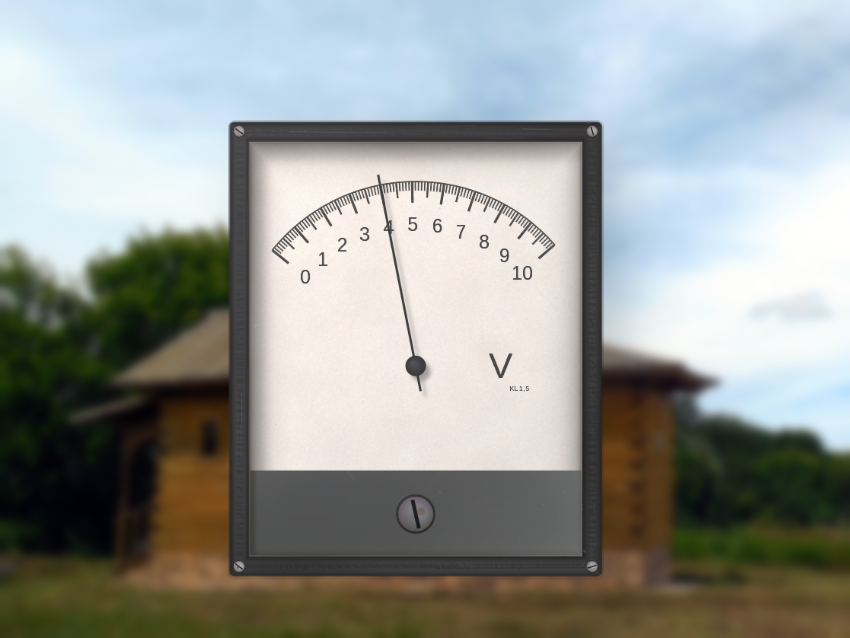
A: 4V
